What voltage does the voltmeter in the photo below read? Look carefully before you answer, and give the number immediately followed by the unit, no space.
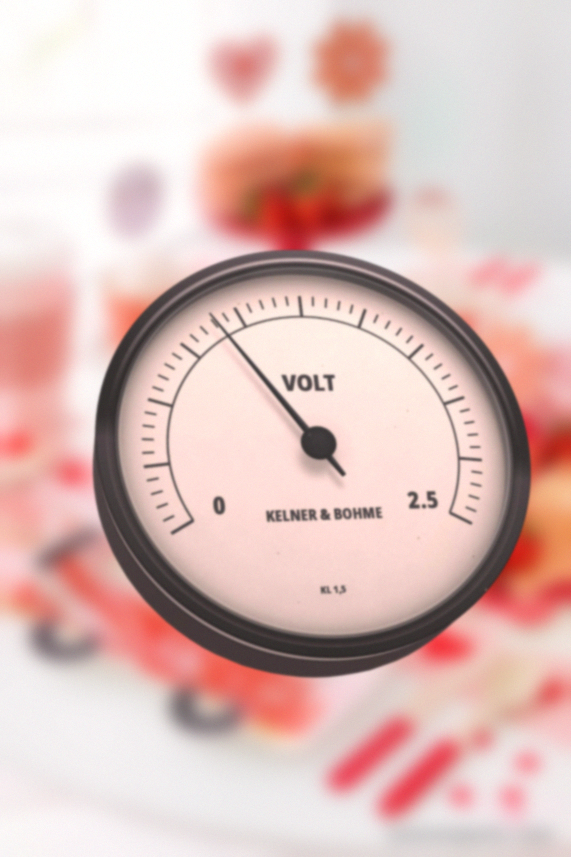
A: 0.9V
